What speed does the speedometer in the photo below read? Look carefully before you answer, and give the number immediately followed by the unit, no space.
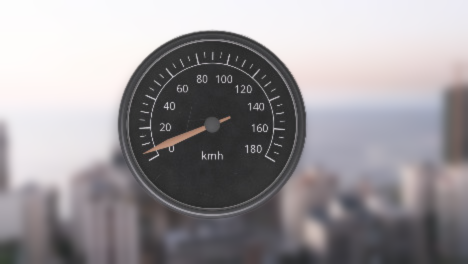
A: 5km/h
